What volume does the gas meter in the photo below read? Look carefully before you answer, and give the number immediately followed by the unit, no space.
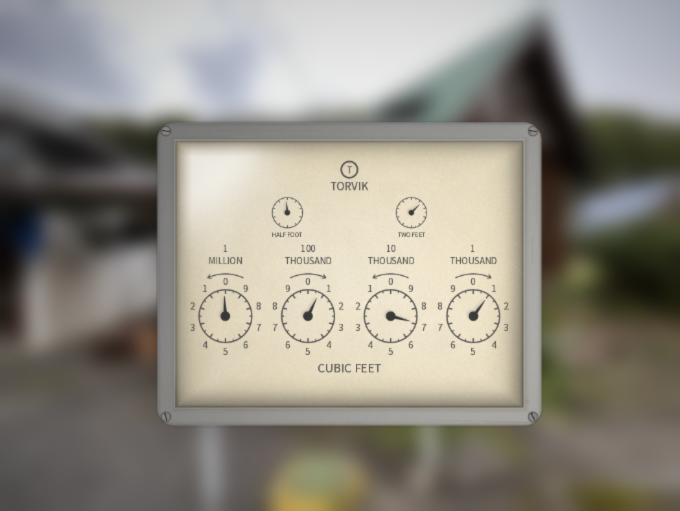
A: 7100ft³
